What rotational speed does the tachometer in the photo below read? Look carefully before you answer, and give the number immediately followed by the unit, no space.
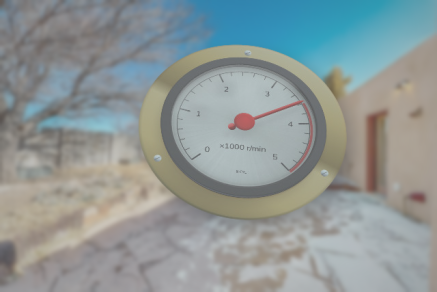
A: 3600rpm
